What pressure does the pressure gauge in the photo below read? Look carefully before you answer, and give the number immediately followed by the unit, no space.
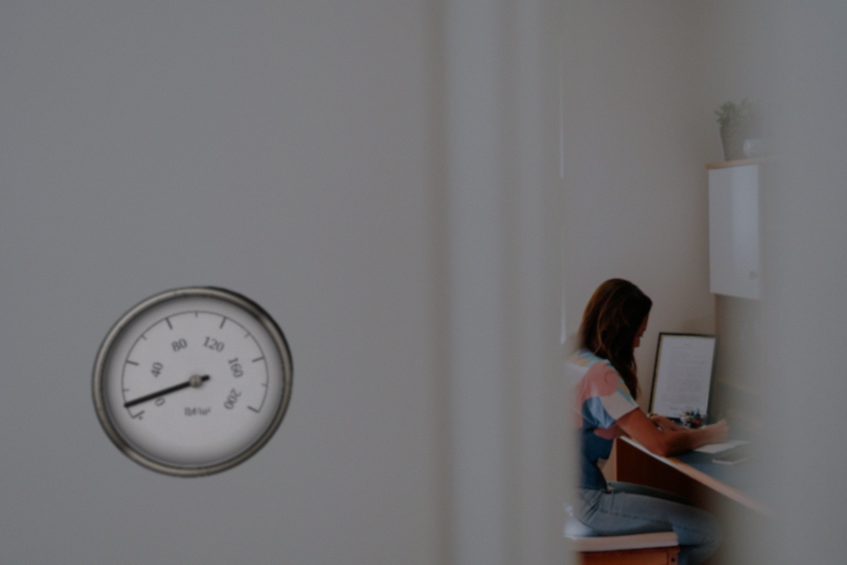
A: 10psi
